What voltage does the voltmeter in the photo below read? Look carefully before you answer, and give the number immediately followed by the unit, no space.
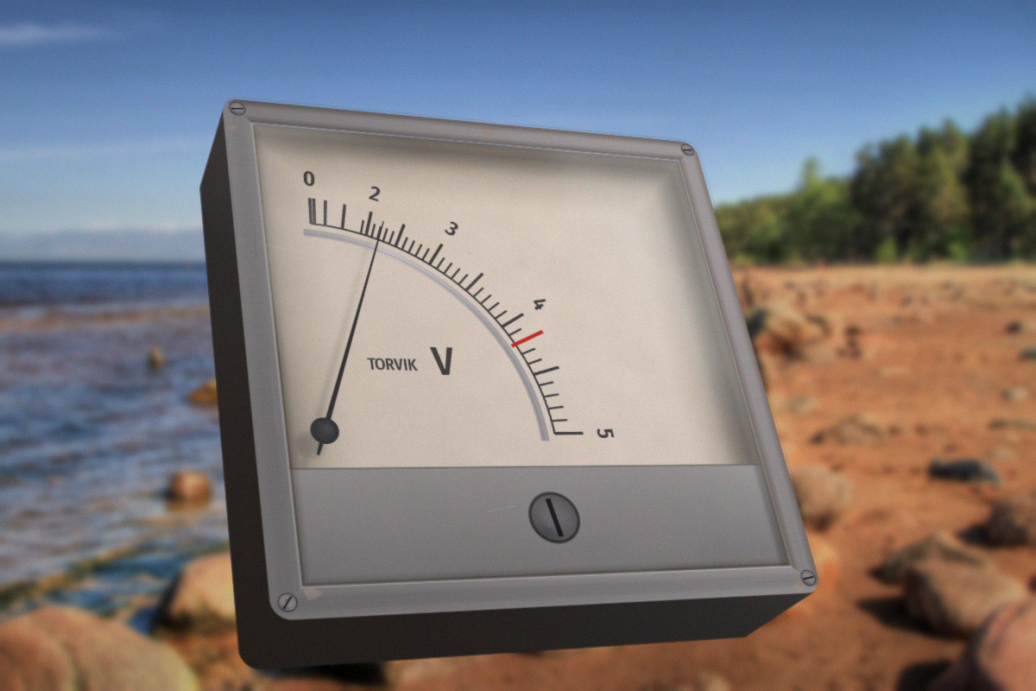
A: 2.2V
